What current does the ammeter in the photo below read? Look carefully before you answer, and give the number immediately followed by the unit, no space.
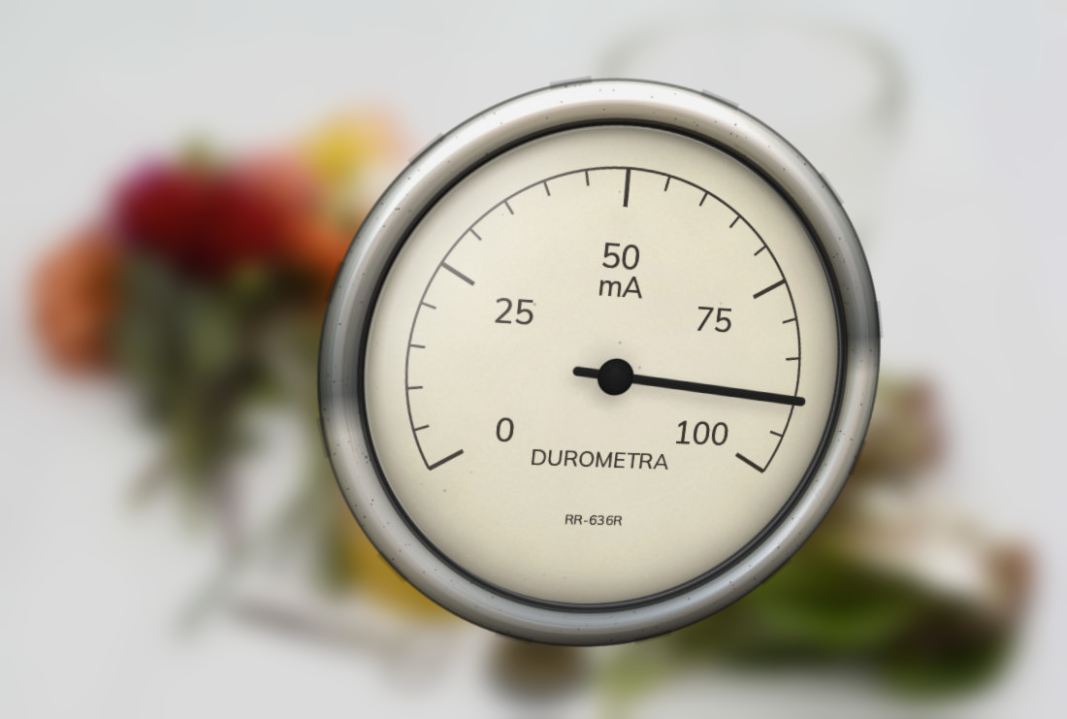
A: 90mA
